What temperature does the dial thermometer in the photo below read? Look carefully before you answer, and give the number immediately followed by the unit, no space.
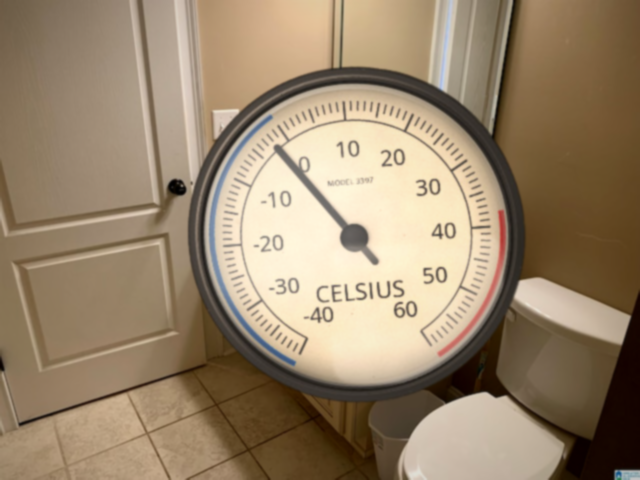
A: -2°C
